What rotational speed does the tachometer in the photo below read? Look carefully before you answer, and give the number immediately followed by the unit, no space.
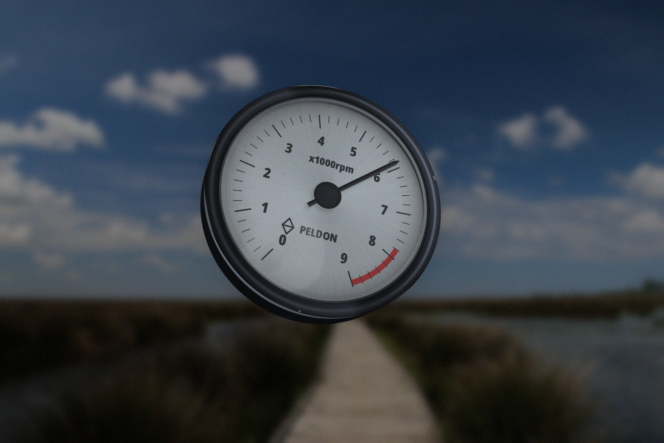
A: 5900rpm
